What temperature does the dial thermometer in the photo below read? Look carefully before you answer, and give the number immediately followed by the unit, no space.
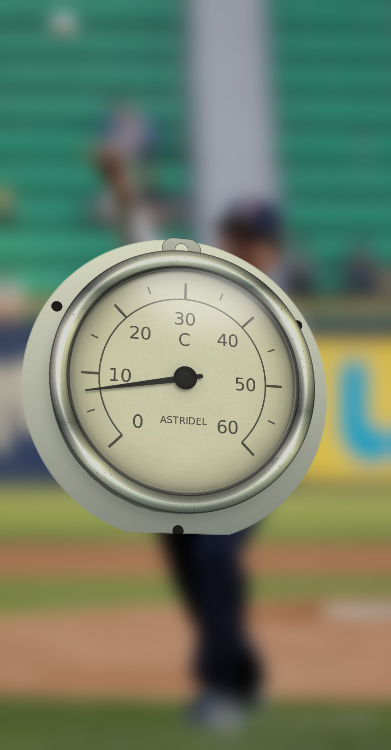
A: 7.5°C
